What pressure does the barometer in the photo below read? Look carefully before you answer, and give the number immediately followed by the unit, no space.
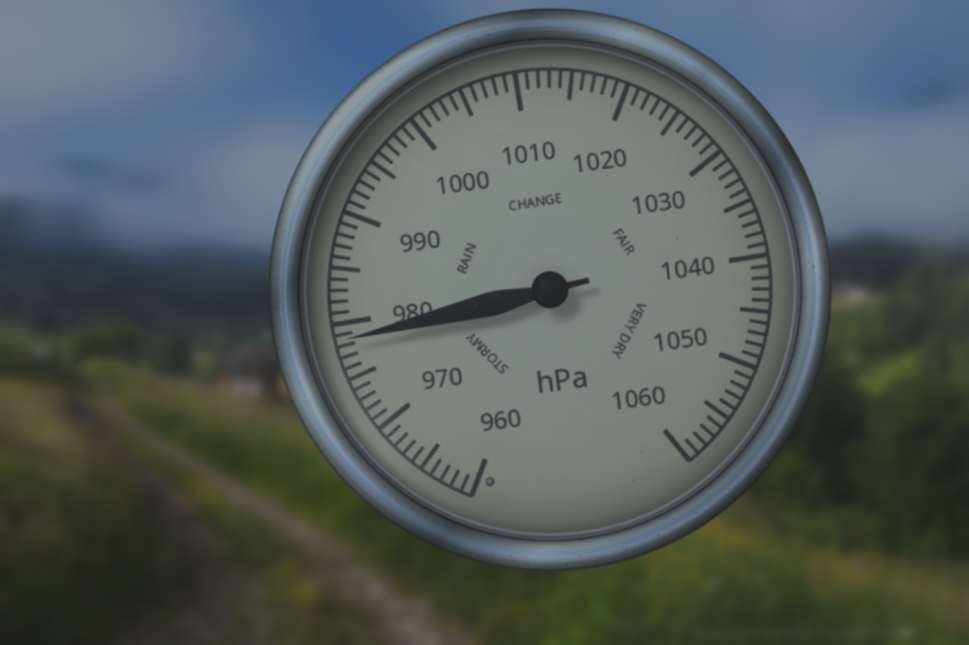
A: 978.5hPa
